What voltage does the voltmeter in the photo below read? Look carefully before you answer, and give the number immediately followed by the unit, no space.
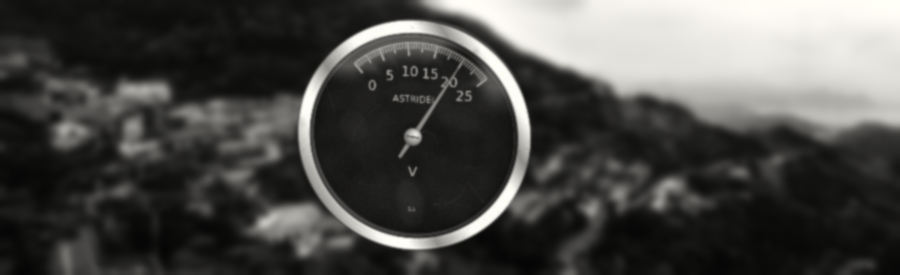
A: 20V
